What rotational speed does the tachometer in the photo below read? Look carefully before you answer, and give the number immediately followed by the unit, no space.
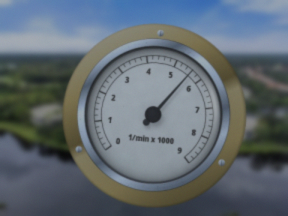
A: 5600rpm
